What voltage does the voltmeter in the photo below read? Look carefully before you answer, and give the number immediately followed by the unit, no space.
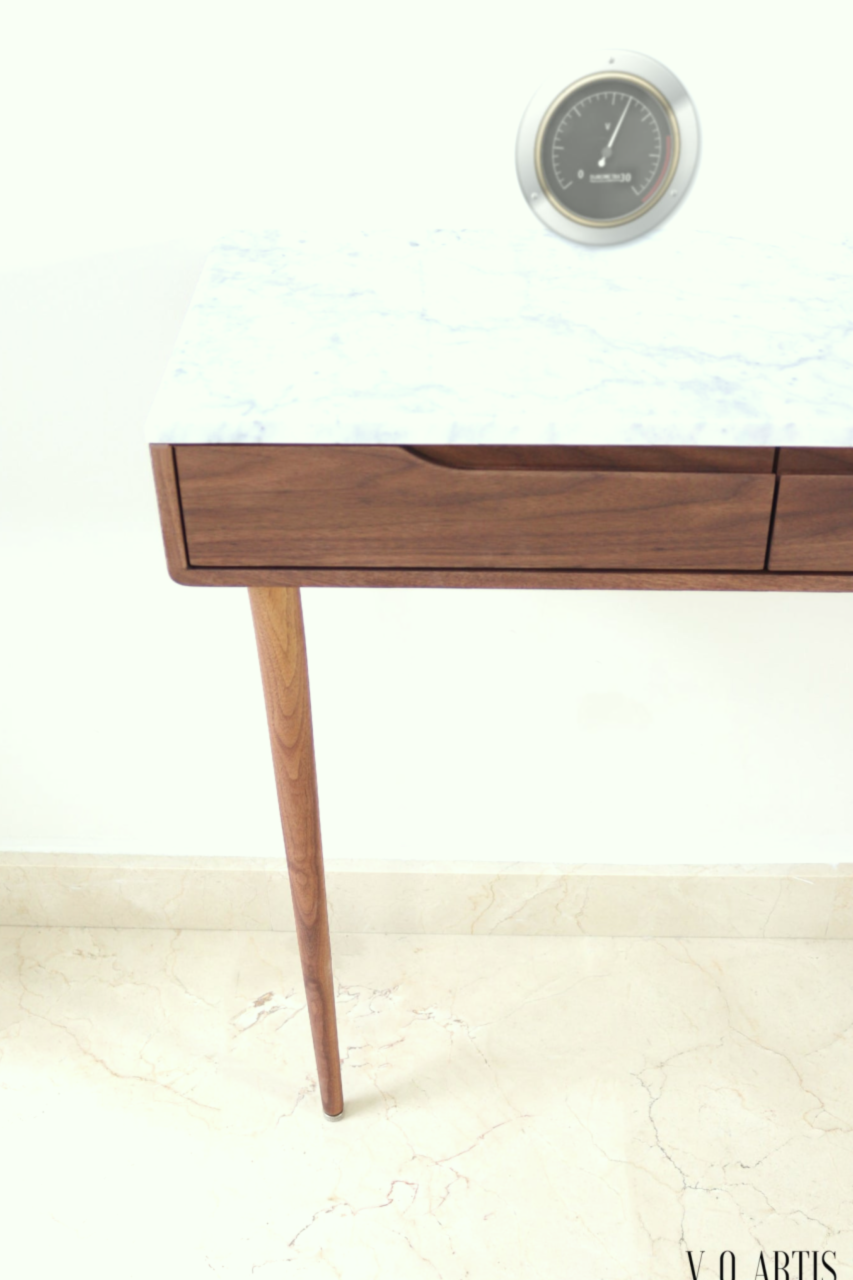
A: 17V
